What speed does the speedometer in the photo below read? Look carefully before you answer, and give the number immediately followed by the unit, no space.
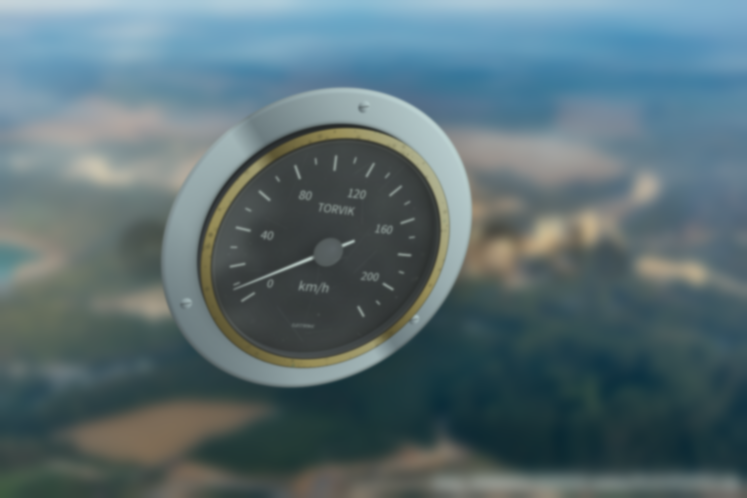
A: 10km/h
